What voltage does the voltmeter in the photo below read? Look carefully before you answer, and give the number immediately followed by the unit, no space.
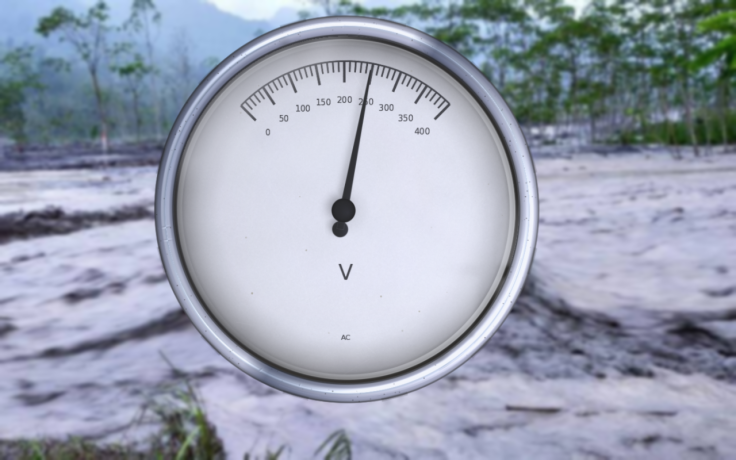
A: 250V
